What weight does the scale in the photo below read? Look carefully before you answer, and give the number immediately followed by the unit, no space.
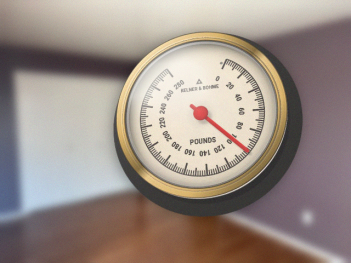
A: 100lb
